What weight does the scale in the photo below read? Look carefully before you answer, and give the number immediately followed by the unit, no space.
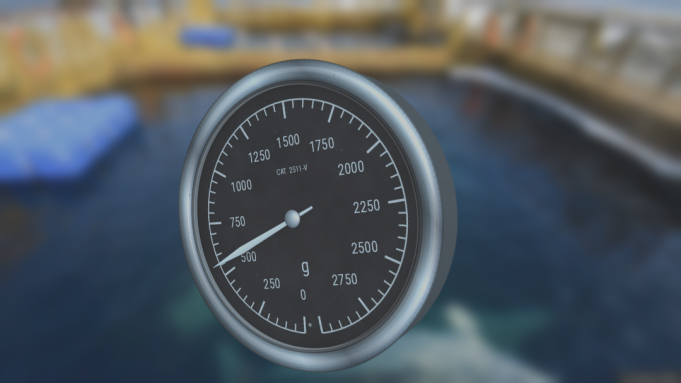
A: 550g
